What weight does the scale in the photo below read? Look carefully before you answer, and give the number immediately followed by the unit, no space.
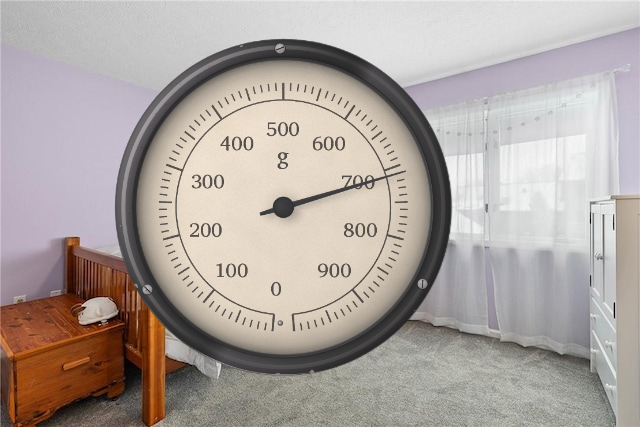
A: 710g
